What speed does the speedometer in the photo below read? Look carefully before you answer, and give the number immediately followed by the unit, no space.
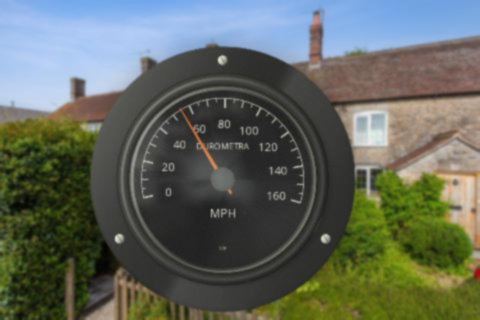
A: 55mph
